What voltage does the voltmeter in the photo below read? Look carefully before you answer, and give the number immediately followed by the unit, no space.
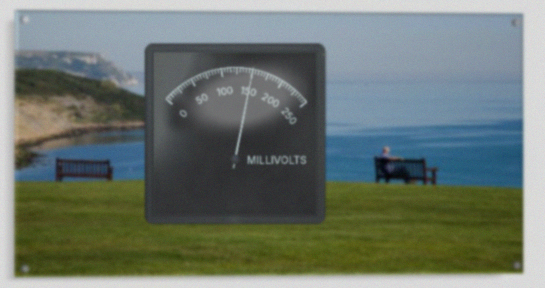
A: 150mV
